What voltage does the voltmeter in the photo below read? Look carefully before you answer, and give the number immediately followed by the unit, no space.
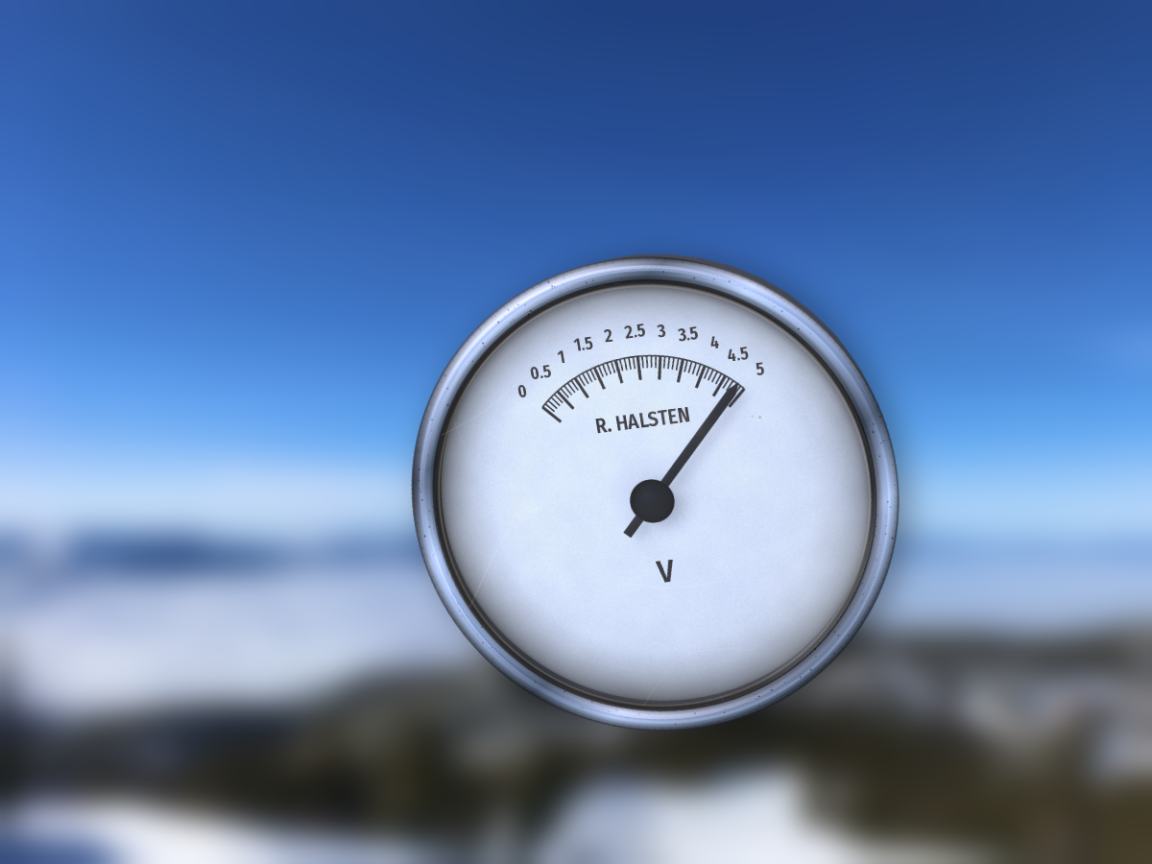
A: 4.8V
